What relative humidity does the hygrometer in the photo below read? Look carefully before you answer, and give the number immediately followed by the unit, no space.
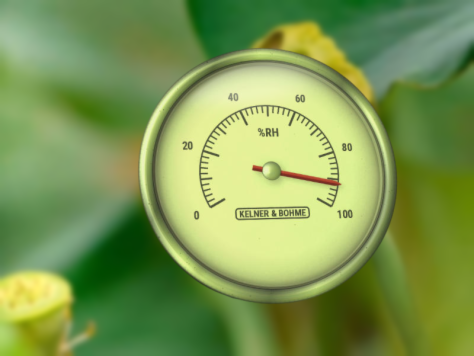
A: 92%
